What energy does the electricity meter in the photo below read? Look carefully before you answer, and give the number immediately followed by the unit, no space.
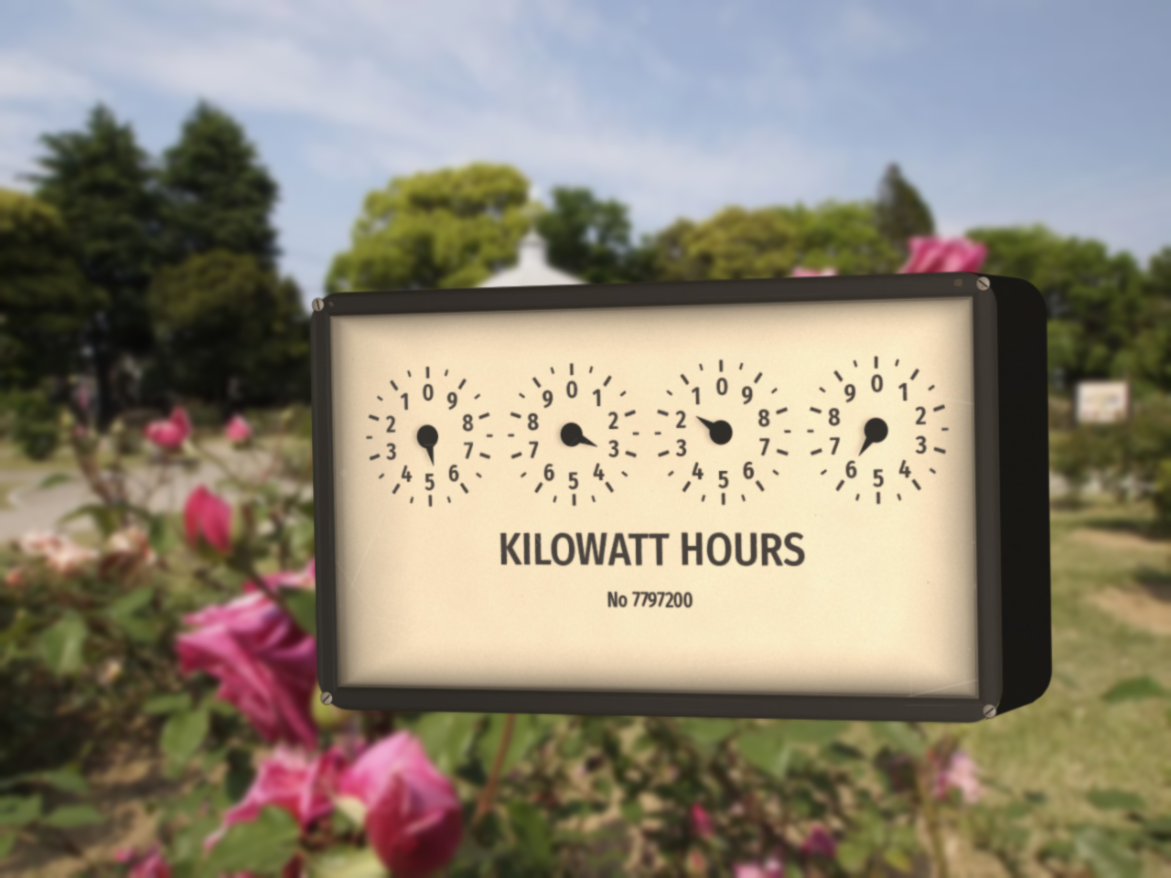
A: 5316kWh
